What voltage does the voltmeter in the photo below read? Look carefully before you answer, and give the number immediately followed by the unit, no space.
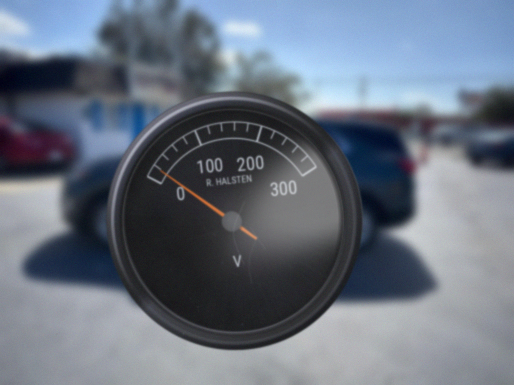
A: 20V
